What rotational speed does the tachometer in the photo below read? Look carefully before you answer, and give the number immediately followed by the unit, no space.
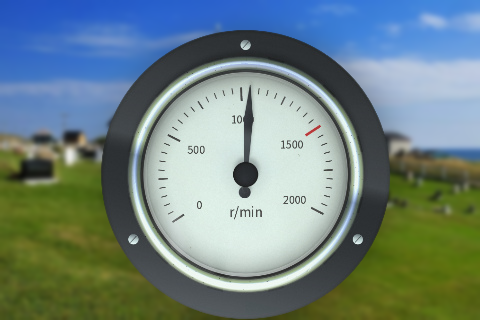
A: 1050rpm
